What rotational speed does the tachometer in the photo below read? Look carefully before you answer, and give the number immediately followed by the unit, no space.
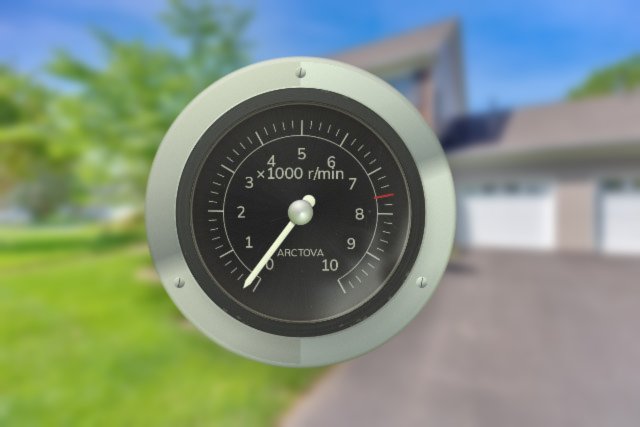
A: 200rpm
